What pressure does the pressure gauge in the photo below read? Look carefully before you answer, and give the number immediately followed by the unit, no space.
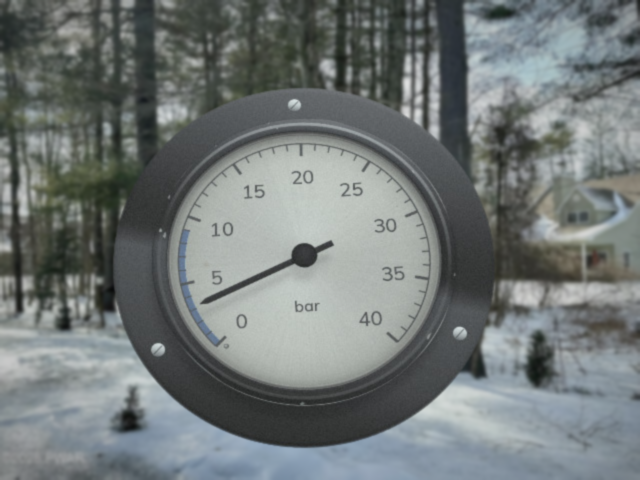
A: 3bar
